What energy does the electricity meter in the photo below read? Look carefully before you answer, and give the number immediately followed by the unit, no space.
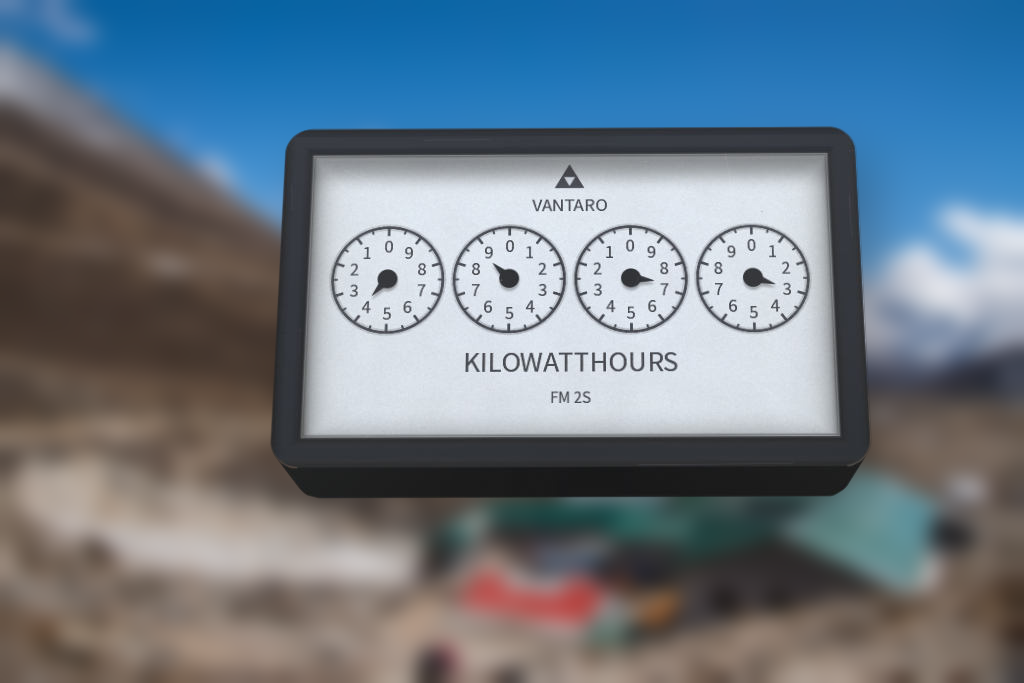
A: 3873kWh
